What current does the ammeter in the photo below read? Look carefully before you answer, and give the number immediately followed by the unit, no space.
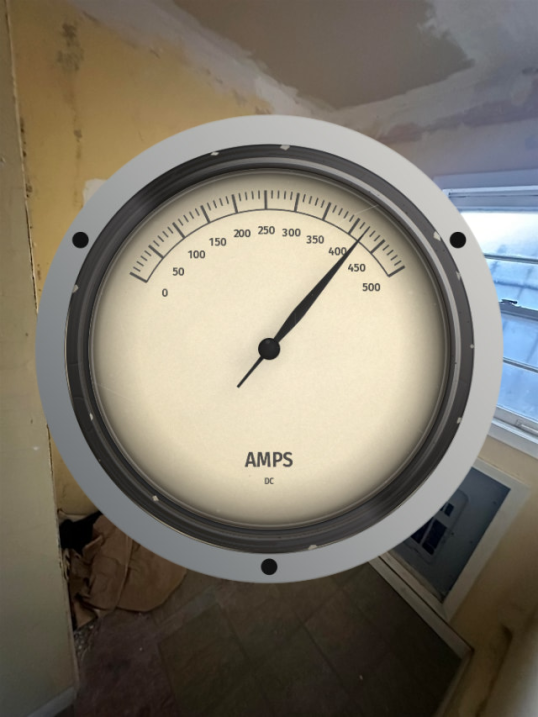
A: 420A
